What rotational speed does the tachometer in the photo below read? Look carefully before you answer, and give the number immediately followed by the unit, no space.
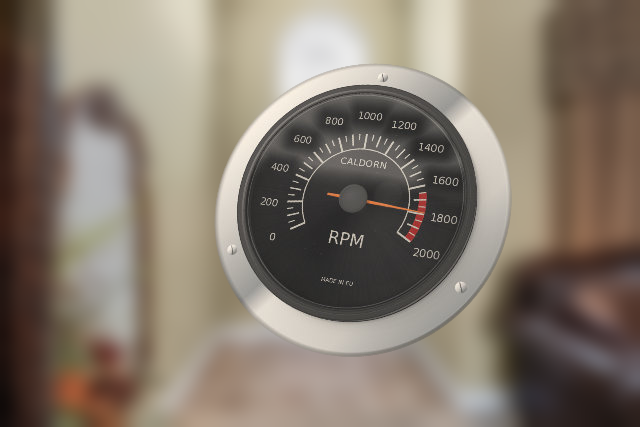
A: 1800rpm
